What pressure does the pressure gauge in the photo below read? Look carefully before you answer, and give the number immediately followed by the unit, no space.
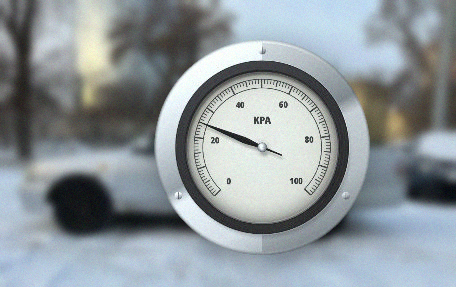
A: 25kPa
